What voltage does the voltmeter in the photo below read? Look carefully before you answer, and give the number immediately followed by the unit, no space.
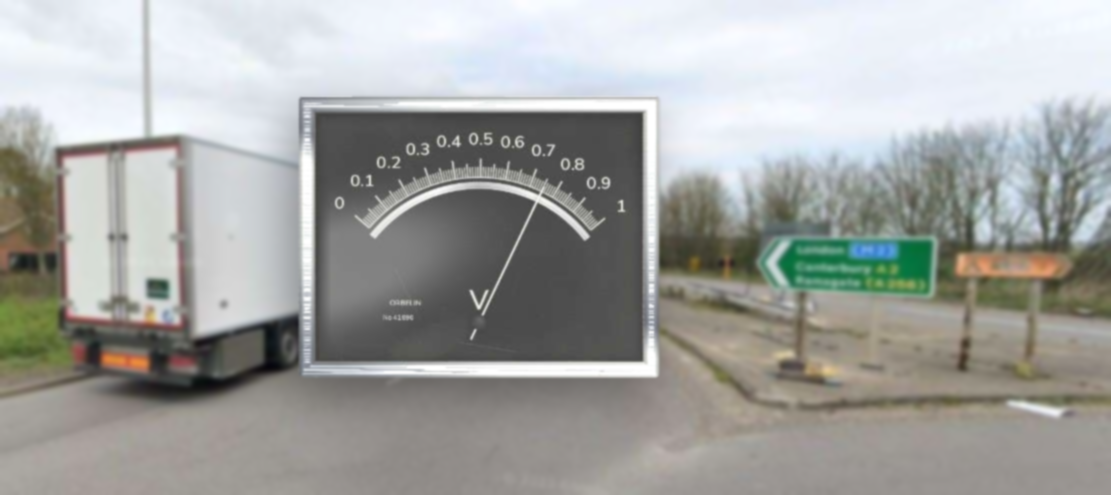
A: 0.75V
